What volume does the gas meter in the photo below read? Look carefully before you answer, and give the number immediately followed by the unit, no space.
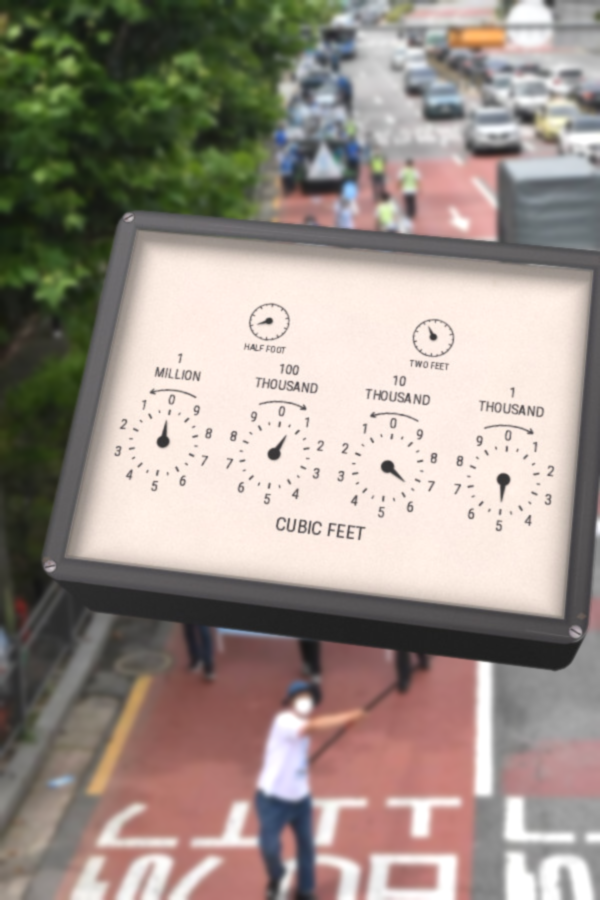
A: 6500ft³
